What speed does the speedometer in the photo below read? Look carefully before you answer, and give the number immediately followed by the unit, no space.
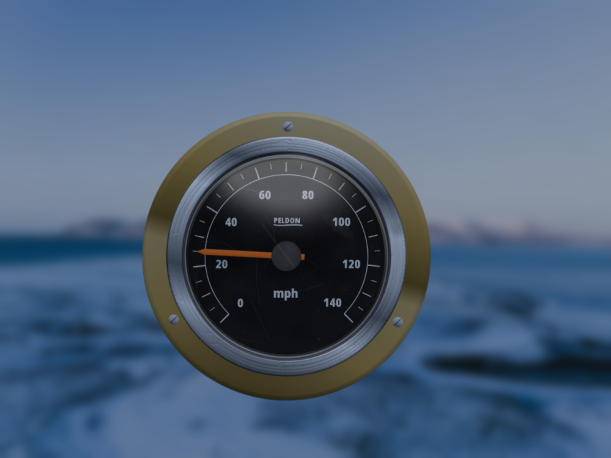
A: 25mph
